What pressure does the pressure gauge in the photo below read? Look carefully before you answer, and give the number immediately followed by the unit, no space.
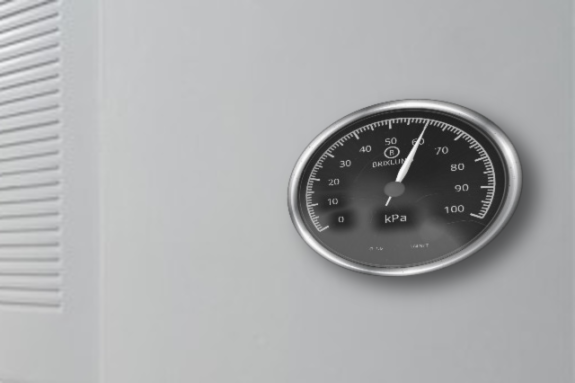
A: 60kPa
